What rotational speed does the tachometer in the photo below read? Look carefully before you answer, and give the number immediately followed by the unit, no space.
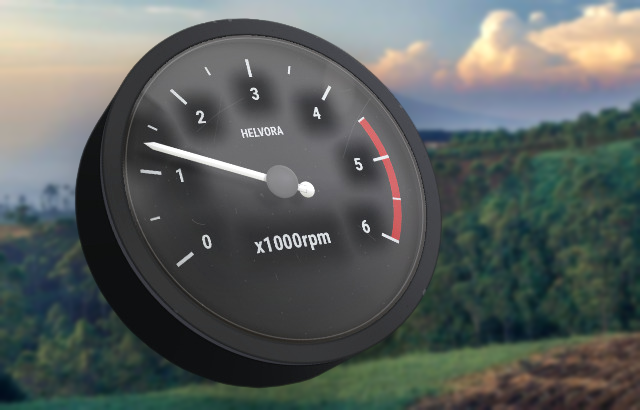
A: 1250rpm
